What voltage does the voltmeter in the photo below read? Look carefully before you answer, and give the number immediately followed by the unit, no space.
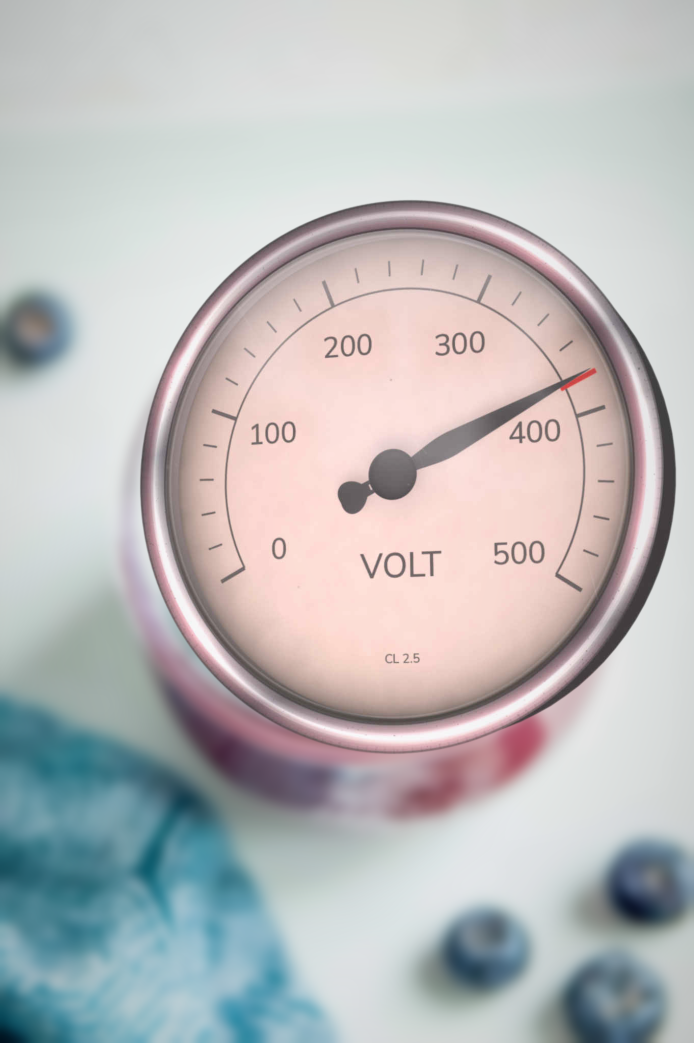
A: 380V
